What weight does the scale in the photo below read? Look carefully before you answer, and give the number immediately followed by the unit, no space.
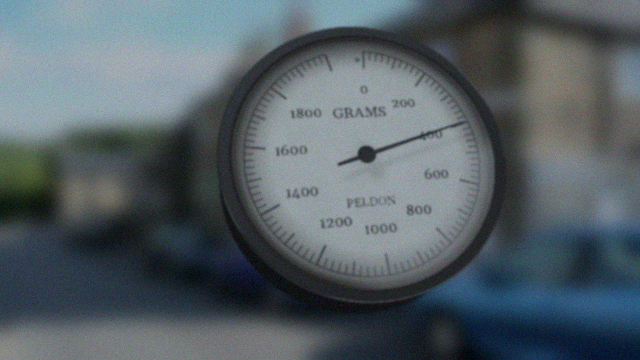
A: 400g
